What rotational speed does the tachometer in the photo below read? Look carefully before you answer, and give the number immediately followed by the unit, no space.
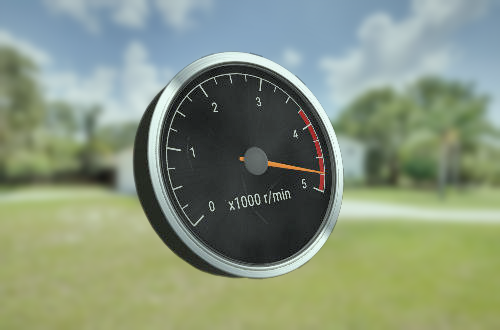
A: 4750rpm
